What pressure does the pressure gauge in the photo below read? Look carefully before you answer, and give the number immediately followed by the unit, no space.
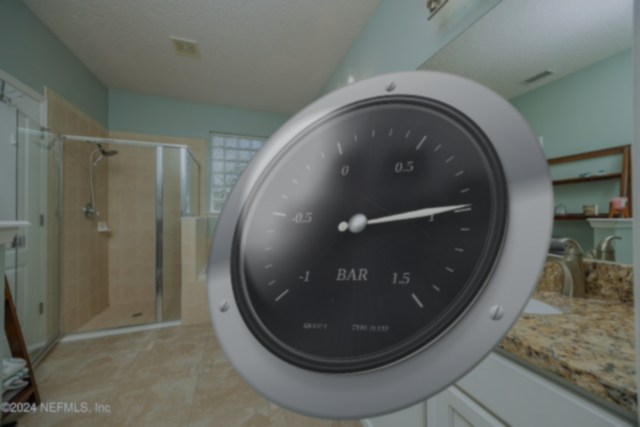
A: 1bar
